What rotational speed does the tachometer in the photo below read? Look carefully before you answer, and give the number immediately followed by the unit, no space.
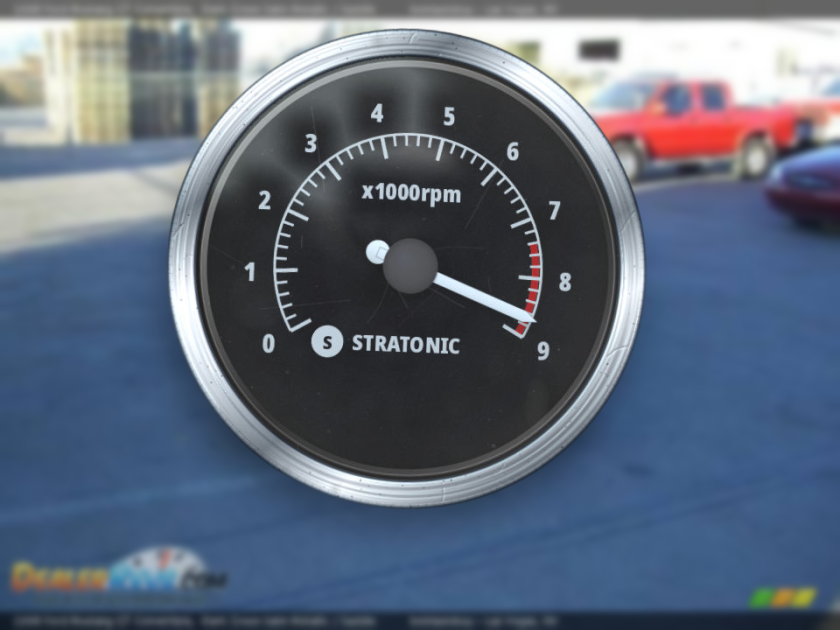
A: 8700rpm
